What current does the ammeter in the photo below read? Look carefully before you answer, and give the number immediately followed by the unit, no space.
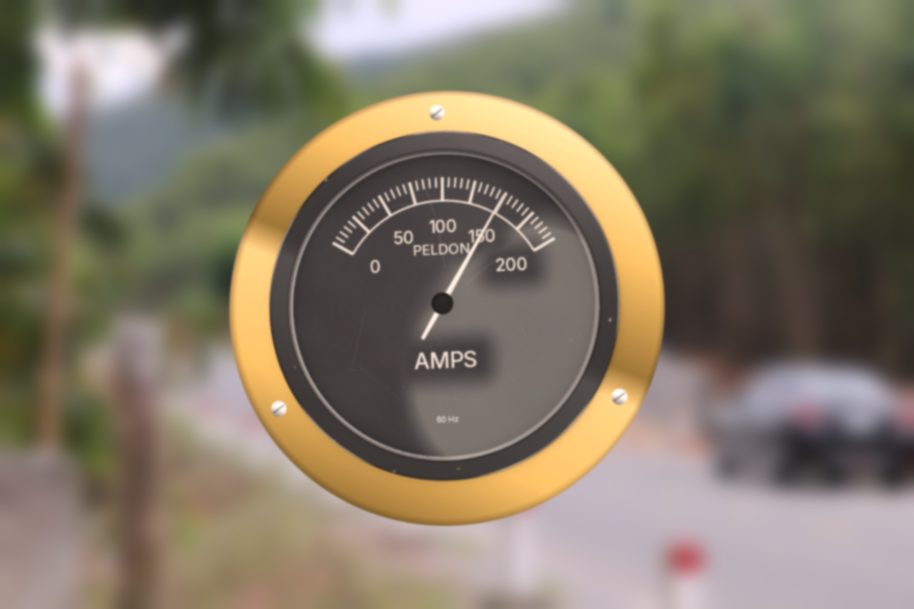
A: 150A
